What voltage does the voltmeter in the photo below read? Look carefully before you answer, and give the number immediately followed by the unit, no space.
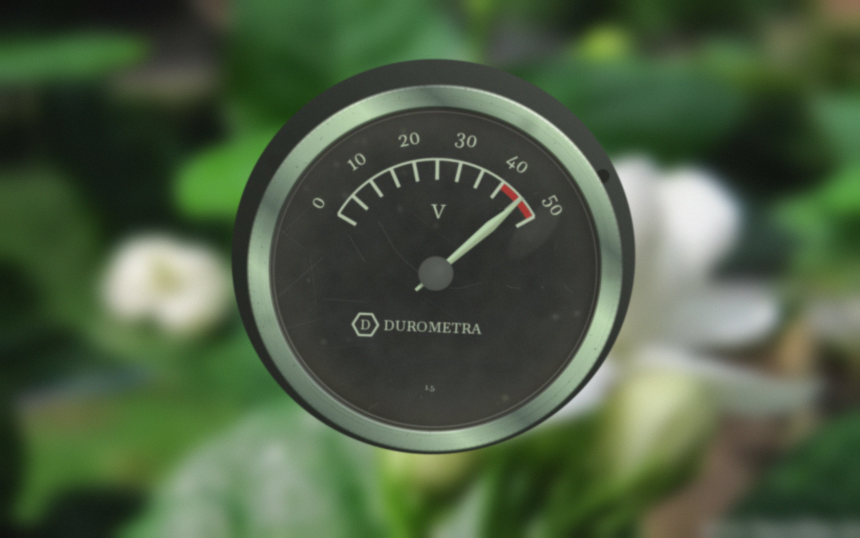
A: 45V
